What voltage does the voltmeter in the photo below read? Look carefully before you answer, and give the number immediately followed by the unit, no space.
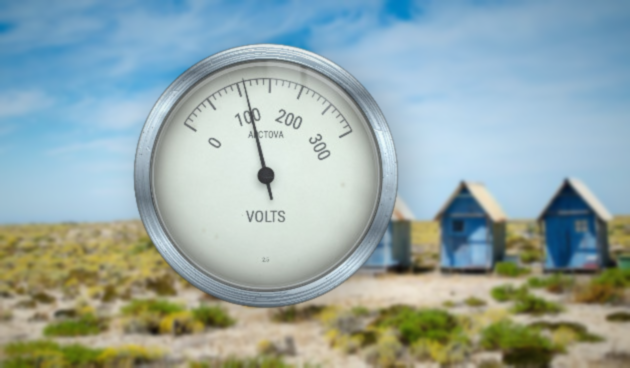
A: 110V
